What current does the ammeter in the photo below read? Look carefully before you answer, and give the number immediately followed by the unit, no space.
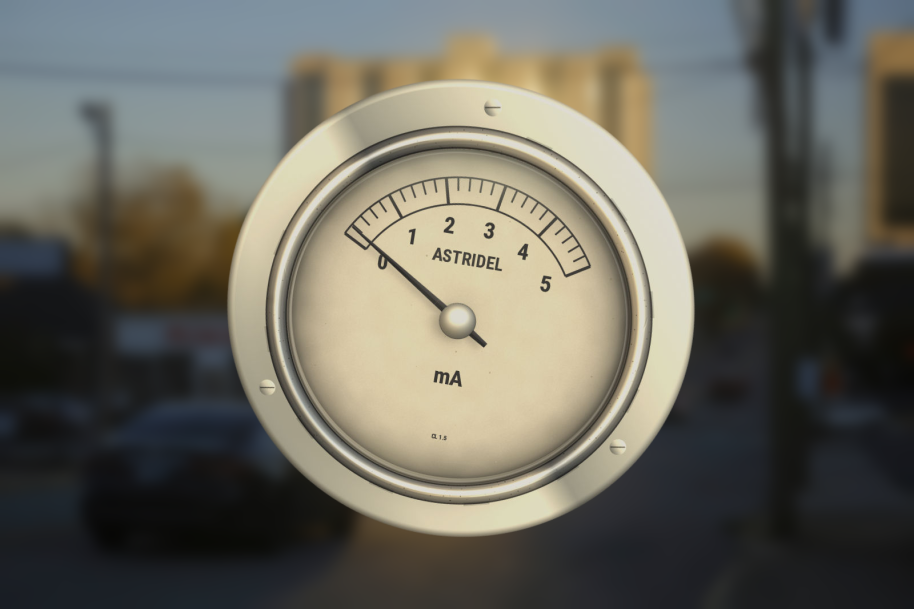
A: 0.2mA
